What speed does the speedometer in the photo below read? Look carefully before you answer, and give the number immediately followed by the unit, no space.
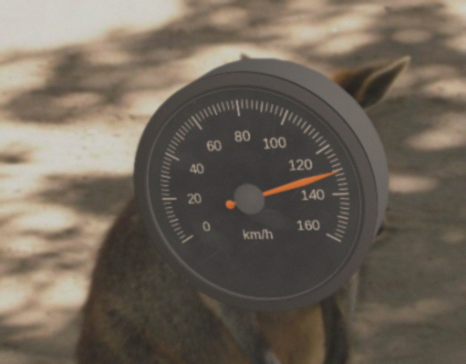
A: 130km/h
